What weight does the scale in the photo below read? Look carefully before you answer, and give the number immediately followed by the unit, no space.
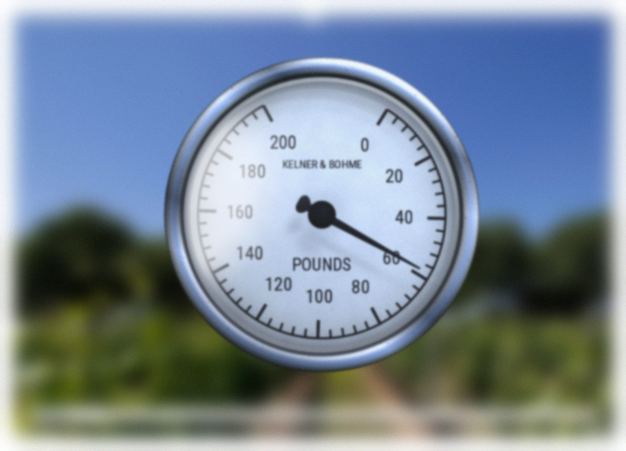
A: 58lb
